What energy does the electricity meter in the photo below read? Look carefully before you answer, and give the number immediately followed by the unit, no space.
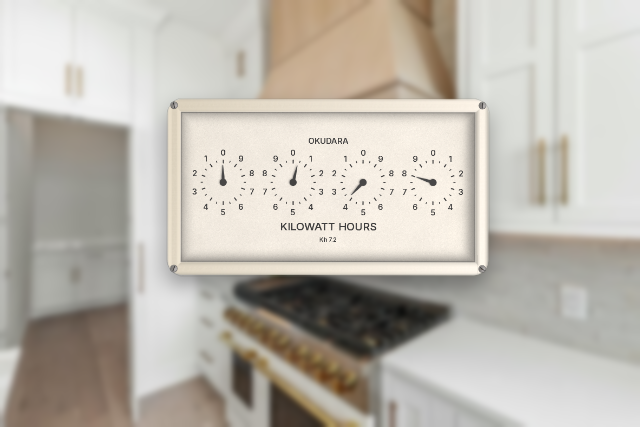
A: 38kWh
